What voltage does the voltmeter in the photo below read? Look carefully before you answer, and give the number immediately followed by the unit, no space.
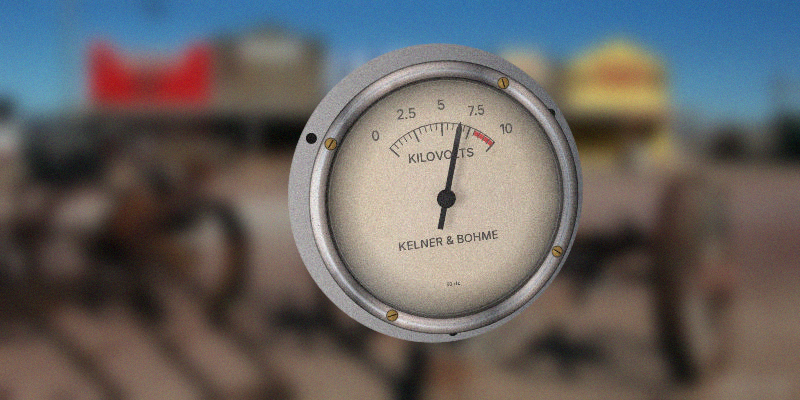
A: 6.5kV
